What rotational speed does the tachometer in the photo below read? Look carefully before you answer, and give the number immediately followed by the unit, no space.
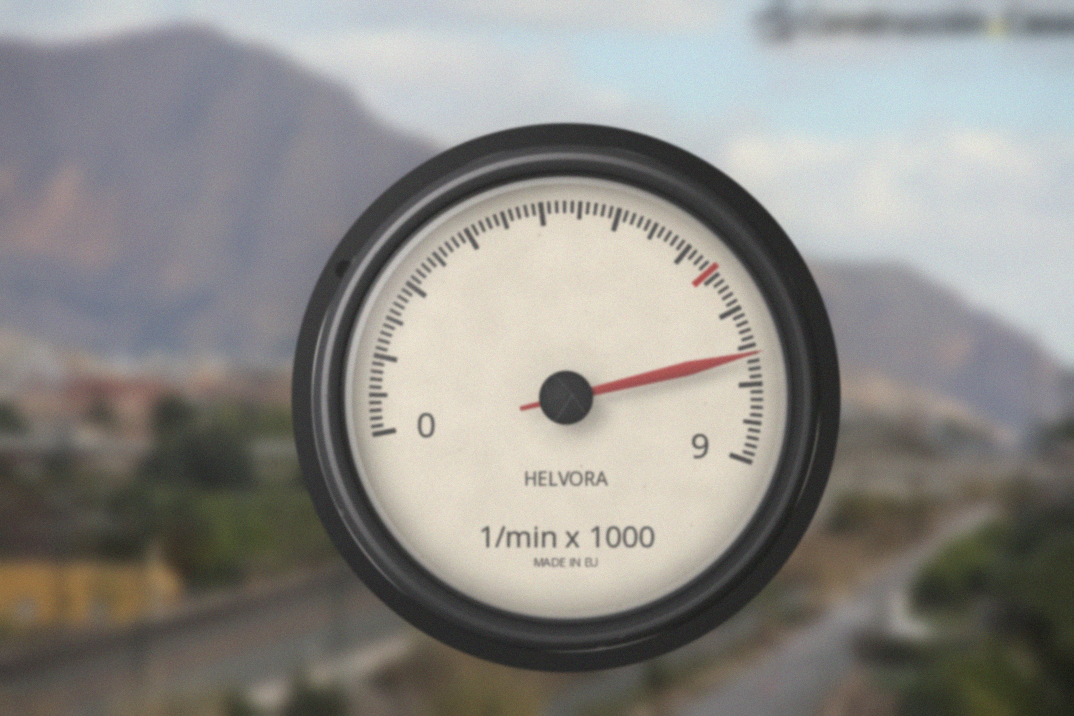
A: 7600rpm
